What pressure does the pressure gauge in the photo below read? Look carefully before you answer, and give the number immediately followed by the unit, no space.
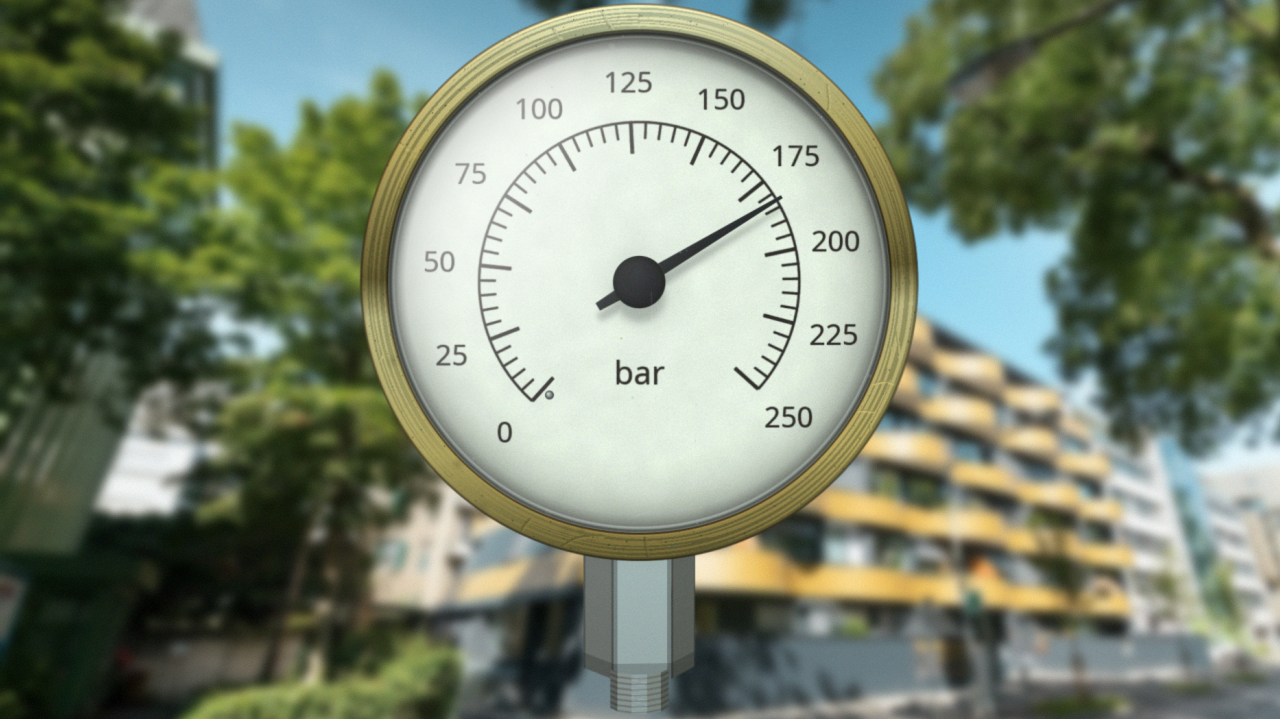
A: 182.5bar
